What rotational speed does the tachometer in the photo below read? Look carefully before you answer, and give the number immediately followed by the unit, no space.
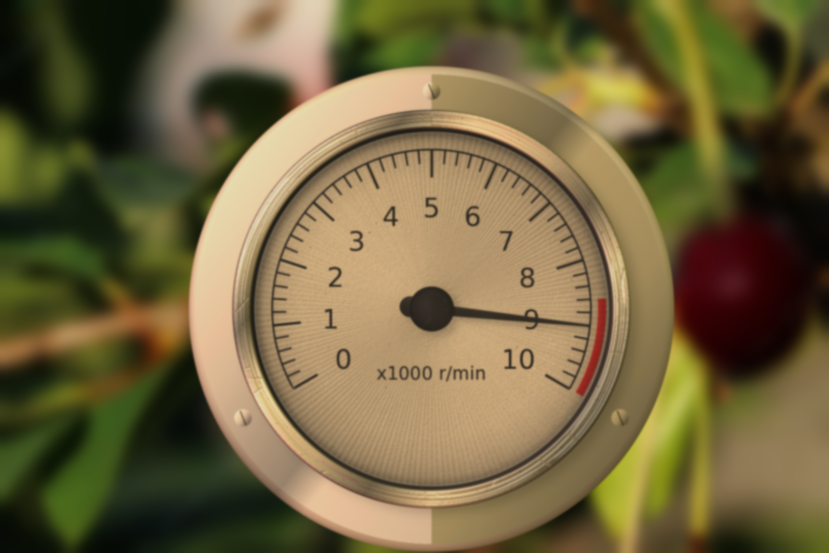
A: 9000rpm
